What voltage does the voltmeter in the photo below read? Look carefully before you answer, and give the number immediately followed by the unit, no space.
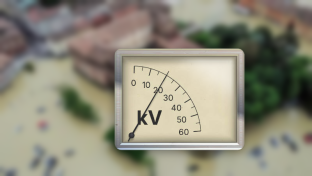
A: 20kV
